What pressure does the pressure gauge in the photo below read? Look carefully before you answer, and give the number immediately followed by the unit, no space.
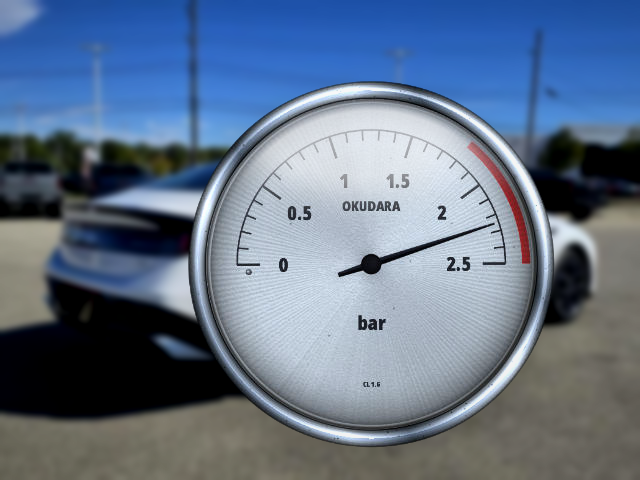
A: 2.25bar
